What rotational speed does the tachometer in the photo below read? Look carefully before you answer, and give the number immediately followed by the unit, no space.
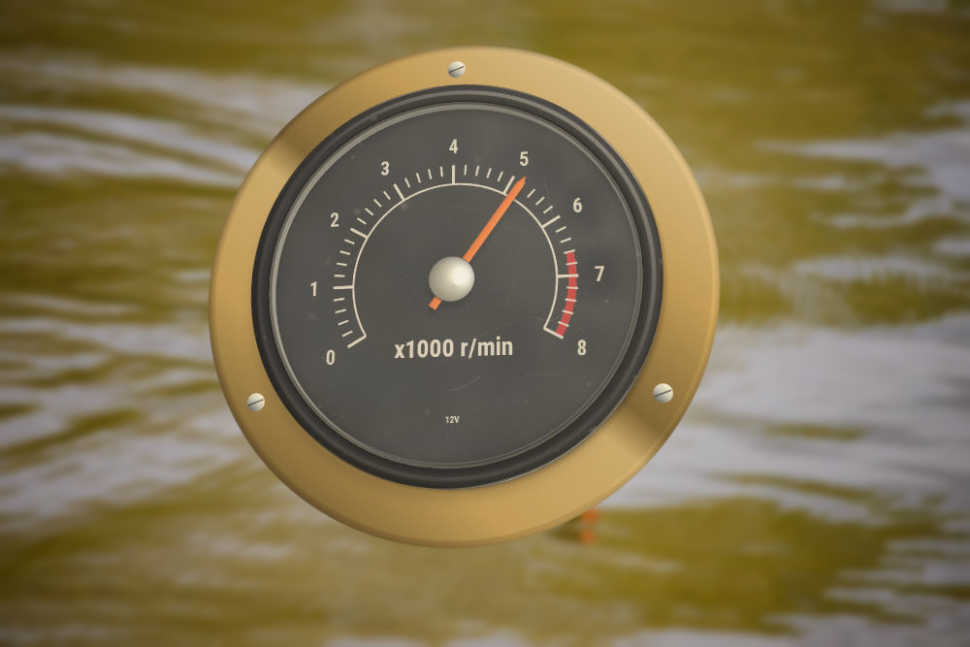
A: 5200rpm
